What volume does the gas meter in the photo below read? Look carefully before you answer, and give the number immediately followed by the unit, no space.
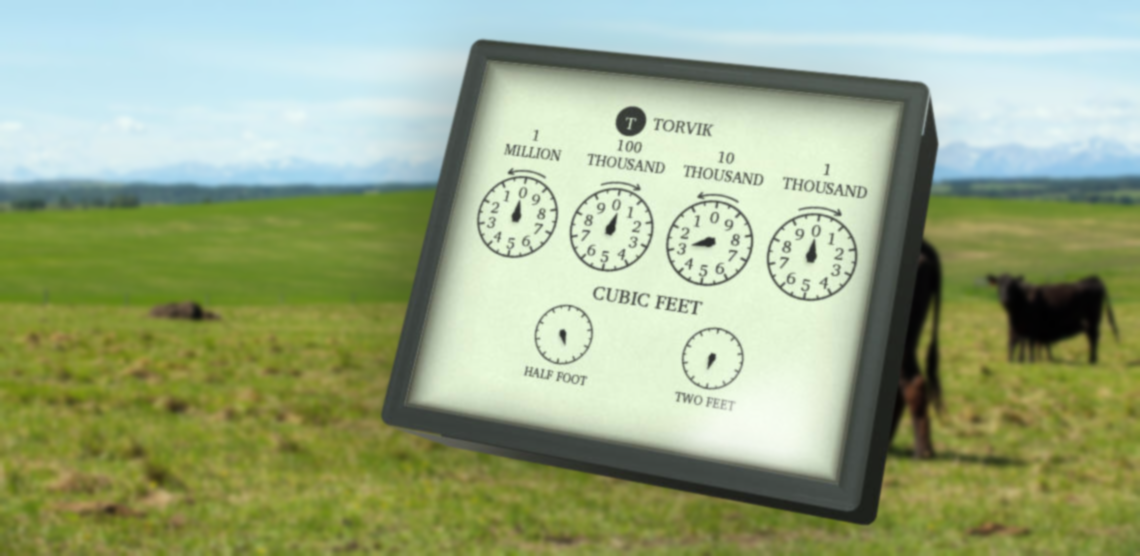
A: 3000ft³
